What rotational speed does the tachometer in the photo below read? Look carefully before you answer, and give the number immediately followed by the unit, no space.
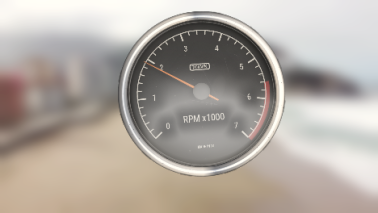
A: 1900rpm
